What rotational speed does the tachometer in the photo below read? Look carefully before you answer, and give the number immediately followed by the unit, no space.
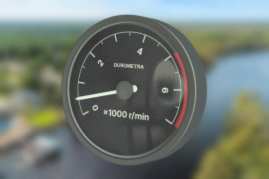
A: 500rpm
